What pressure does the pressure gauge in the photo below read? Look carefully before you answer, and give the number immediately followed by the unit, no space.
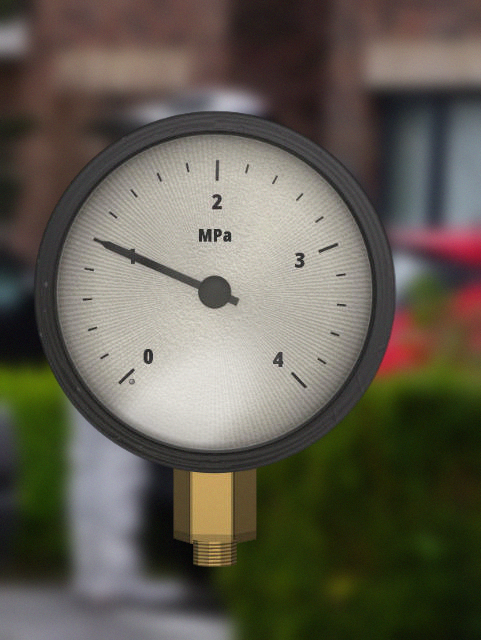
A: 1MPa
